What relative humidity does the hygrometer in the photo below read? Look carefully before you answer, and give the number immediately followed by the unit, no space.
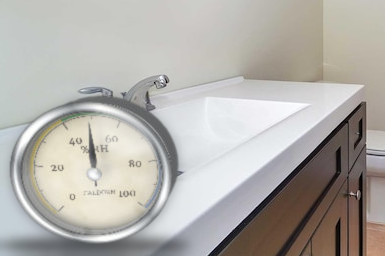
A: 50%
